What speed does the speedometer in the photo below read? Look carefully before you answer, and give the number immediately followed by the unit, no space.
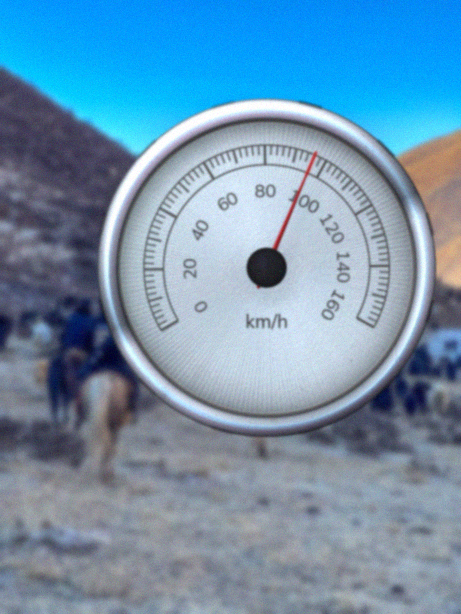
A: 96km/h
